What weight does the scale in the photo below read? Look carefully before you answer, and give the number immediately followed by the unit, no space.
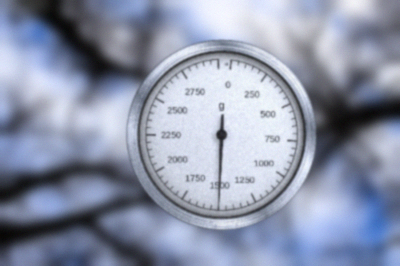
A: 1500g
